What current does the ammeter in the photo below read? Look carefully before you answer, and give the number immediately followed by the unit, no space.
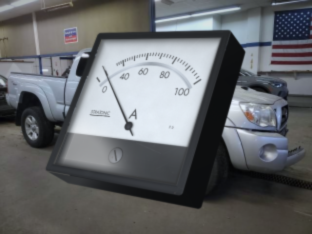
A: 20A
